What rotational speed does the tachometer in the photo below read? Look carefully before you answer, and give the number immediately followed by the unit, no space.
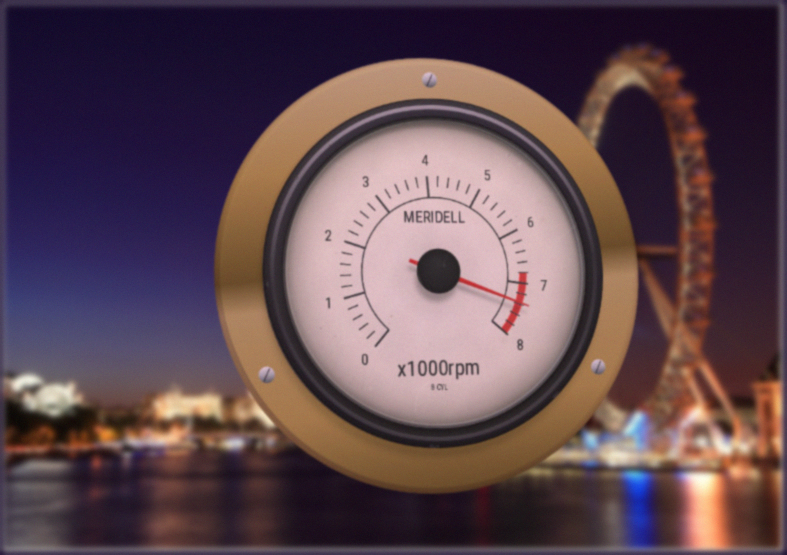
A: 7400rpm
